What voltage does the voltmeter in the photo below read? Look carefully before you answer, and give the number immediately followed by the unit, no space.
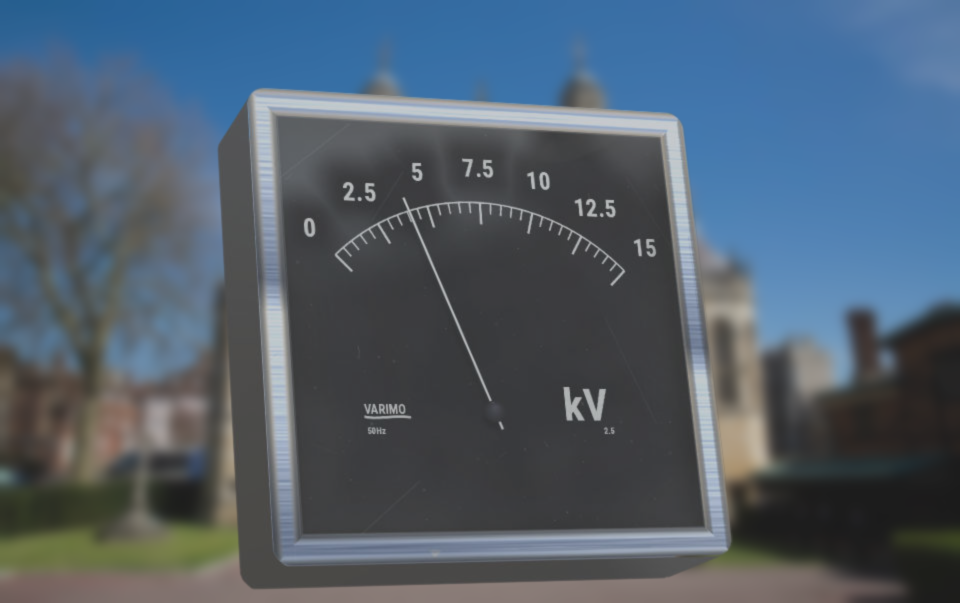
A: 4kV
